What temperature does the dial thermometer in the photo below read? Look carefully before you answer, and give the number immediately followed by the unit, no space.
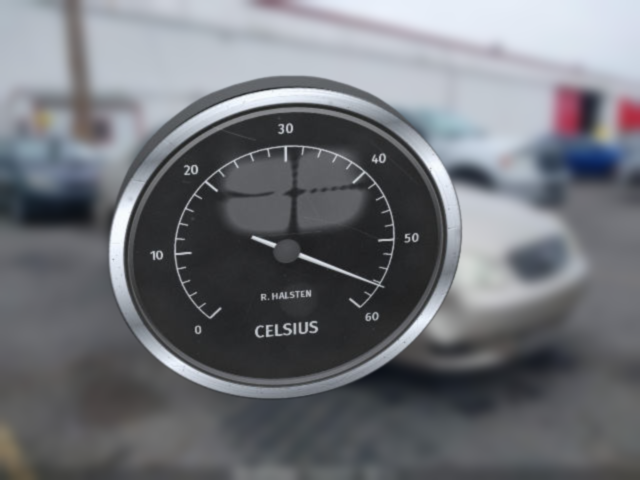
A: 56°C
